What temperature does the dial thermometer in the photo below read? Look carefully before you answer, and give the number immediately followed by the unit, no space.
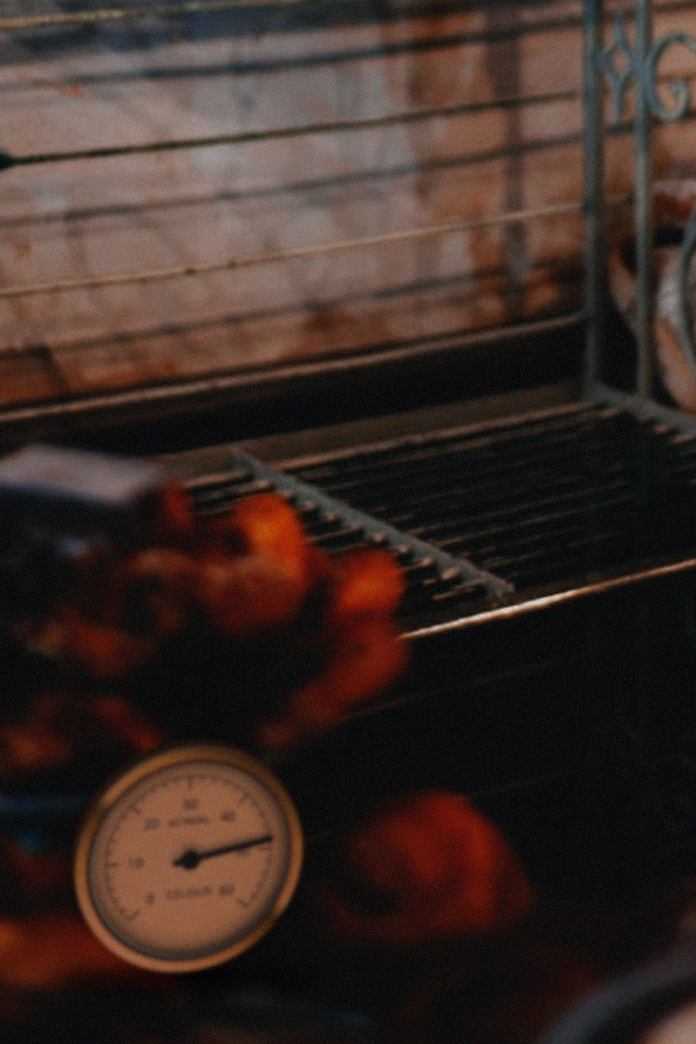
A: 48°C
